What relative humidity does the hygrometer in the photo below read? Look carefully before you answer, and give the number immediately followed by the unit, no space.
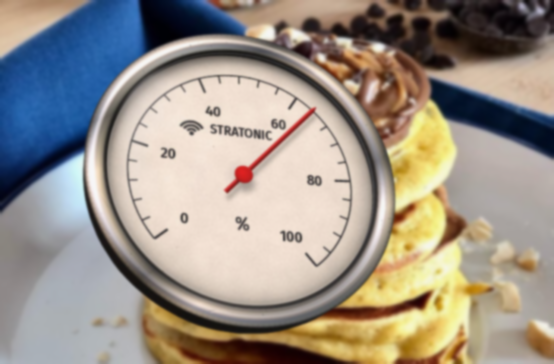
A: 64%
